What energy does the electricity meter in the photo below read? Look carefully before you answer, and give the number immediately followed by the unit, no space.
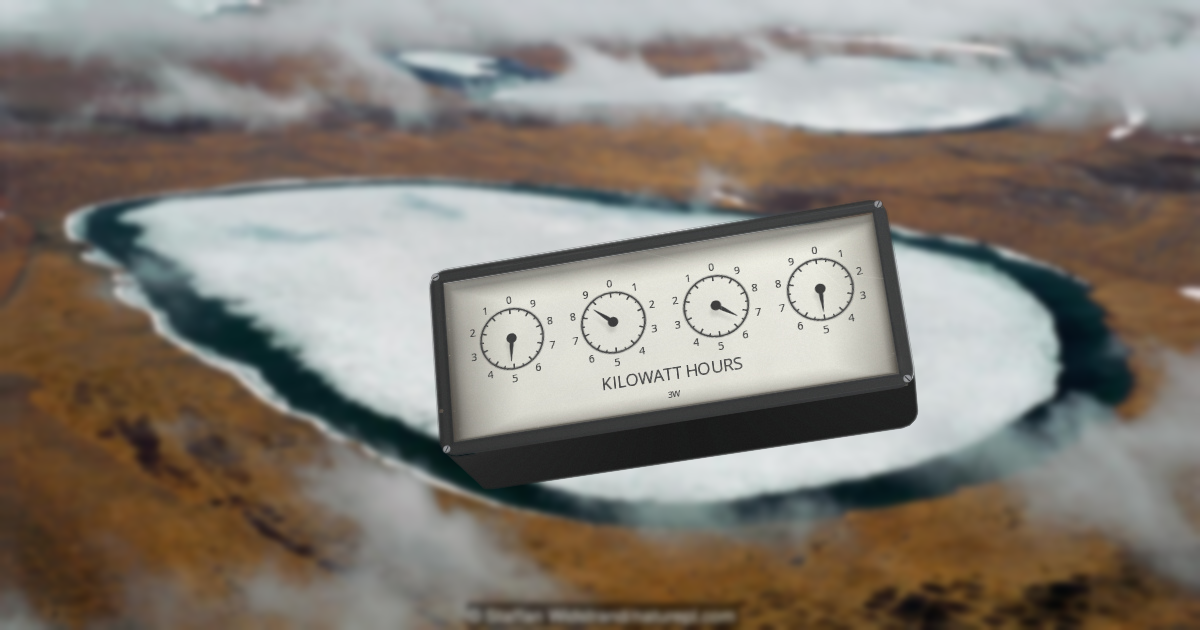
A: 4865kWh
